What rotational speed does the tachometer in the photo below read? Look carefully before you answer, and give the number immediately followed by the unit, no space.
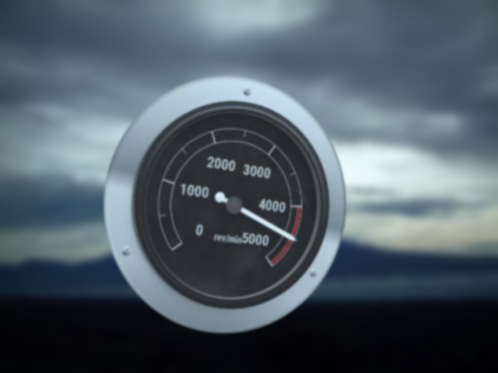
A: 4500rpm
